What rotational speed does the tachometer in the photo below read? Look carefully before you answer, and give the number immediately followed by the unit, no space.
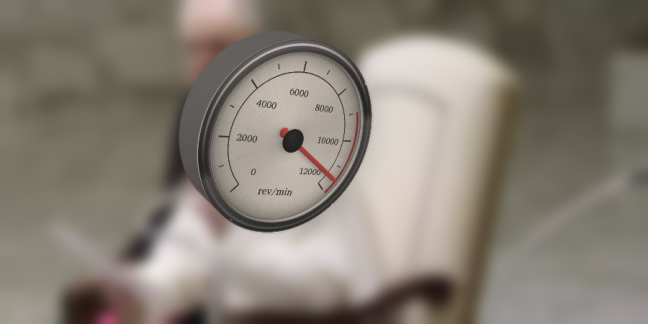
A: 11500rpm
